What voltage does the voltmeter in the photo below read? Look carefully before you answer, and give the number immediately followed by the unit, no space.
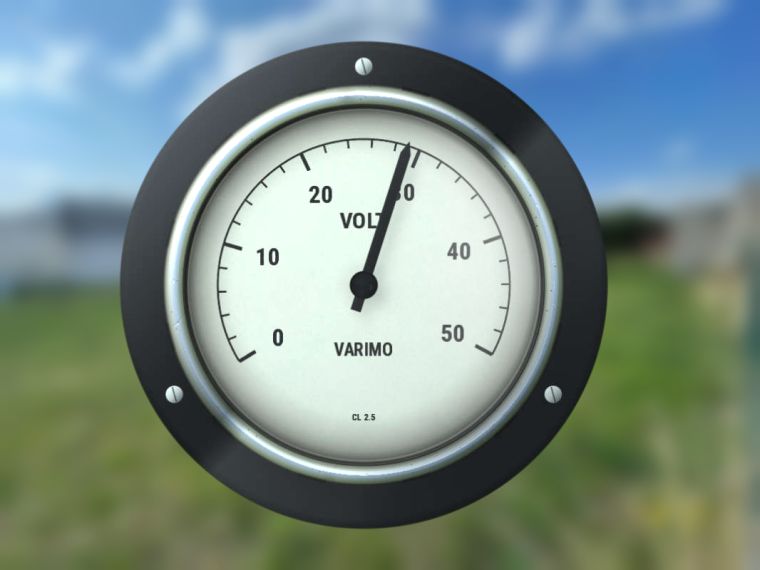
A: 29V
